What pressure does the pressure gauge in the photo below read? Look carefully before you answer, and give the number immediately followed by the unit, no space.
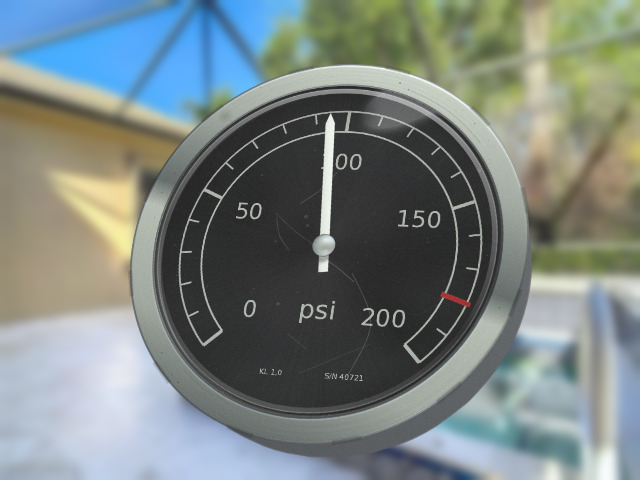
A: 95psi
